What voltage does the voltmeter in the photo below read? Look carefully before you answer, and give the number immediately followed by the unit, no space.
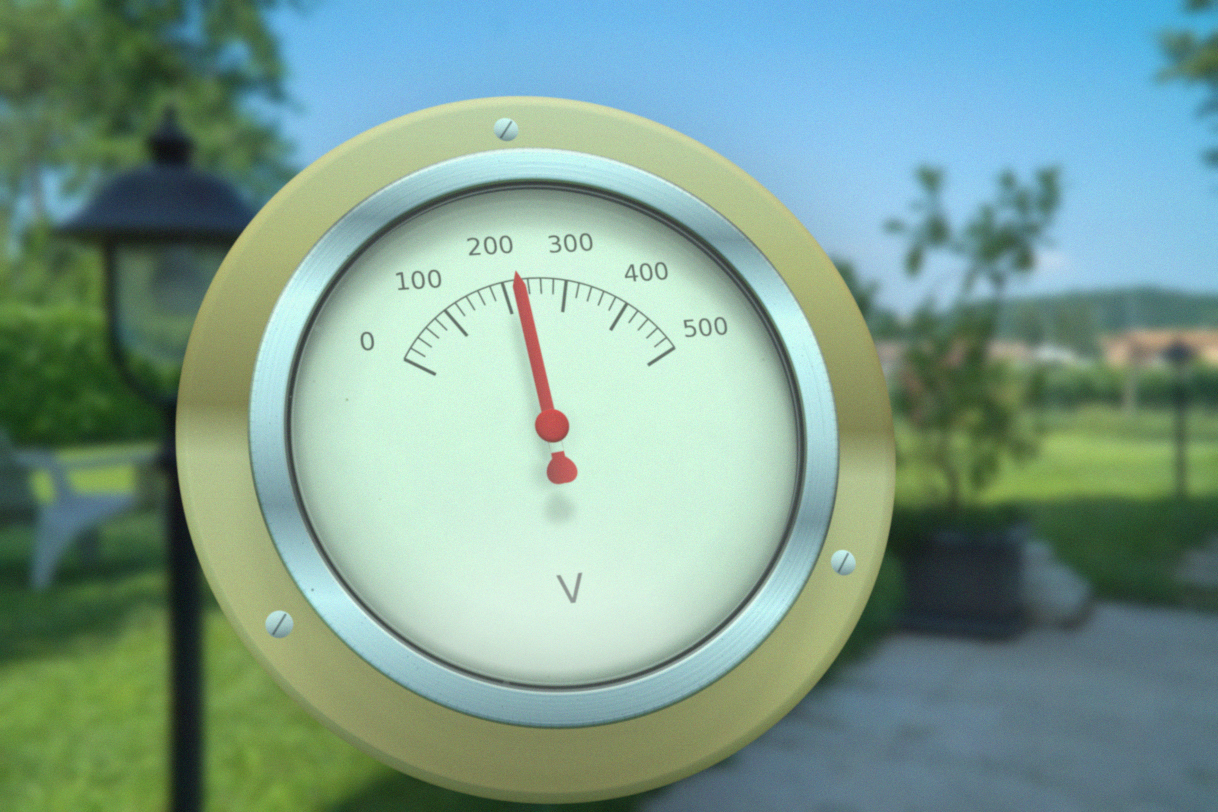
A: 220V
